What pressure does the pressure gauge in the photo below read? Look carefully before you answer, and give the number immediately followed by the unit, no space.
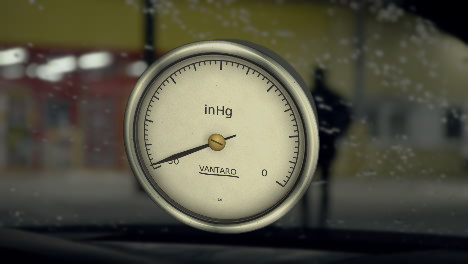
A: -29.5inHg
